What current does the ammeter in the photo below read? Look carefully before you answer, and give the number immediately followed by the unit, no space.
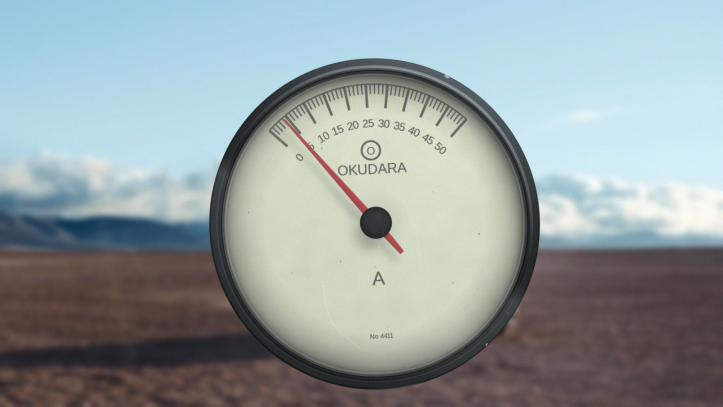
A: 4A
